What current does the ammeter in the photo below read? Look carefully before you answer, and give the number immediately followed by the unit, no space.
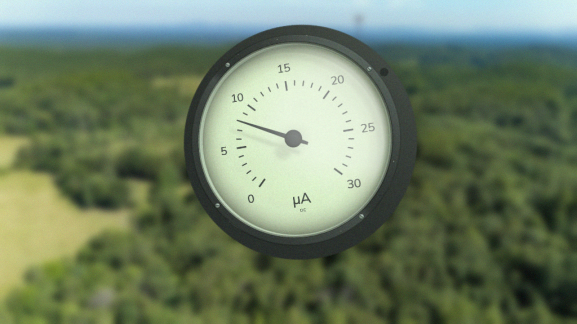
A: 8µA
